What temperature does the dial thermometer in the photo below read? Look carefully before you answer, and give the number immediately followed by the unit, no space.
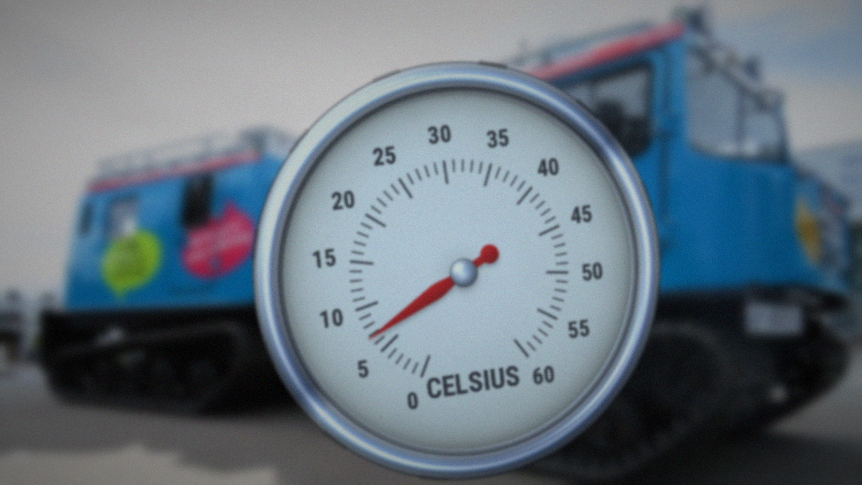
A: 7°C
